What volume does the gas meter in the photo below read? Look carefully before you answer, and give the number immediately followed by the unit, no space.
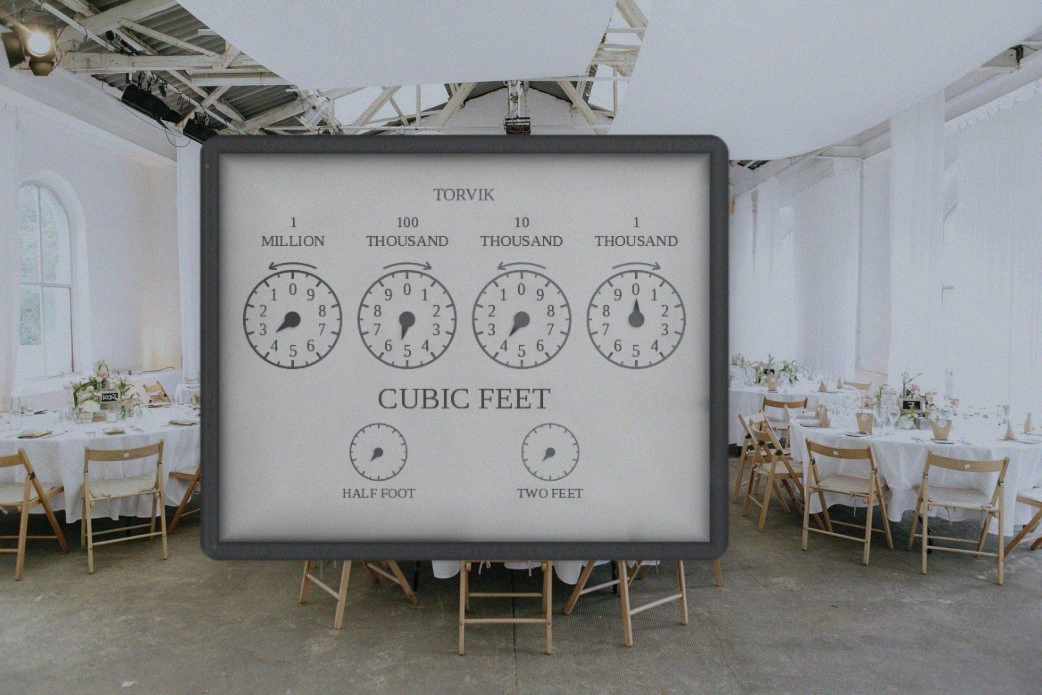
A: 354000ft³
